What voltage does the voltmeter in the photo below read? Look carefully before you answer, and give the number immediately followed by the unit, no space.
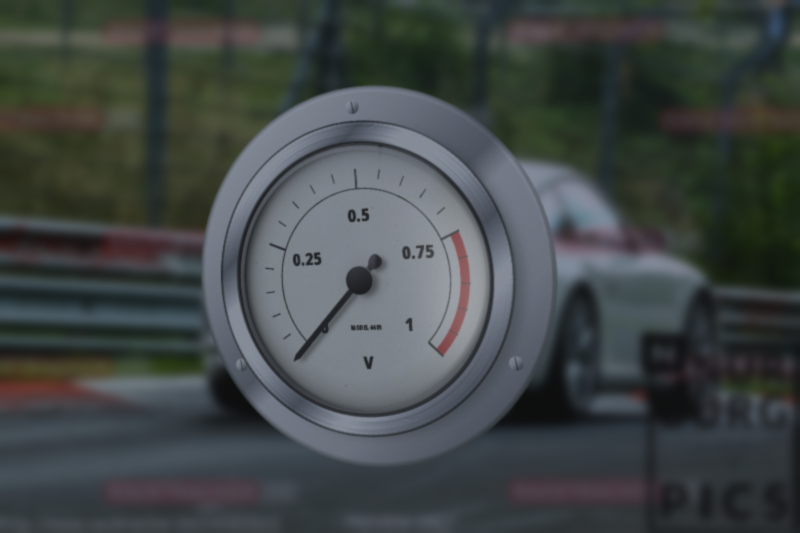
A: 0V
